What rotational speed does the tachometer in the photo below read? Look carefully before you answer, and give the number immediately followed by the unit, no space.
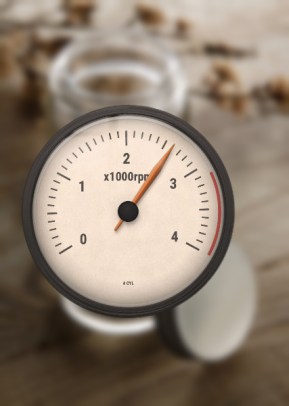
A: 2600rpm
